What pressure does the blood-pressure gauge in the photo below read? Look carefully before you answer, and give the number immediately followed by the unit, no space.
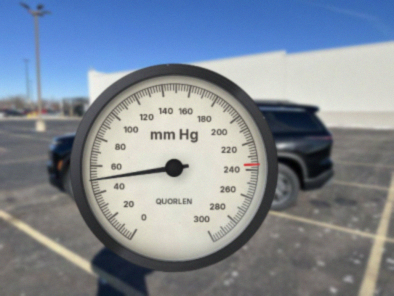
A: 50mmHg
